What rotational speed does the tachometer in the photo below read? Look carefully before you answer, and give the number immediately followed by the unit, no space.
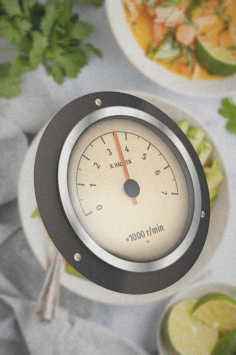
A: 3500rpm
